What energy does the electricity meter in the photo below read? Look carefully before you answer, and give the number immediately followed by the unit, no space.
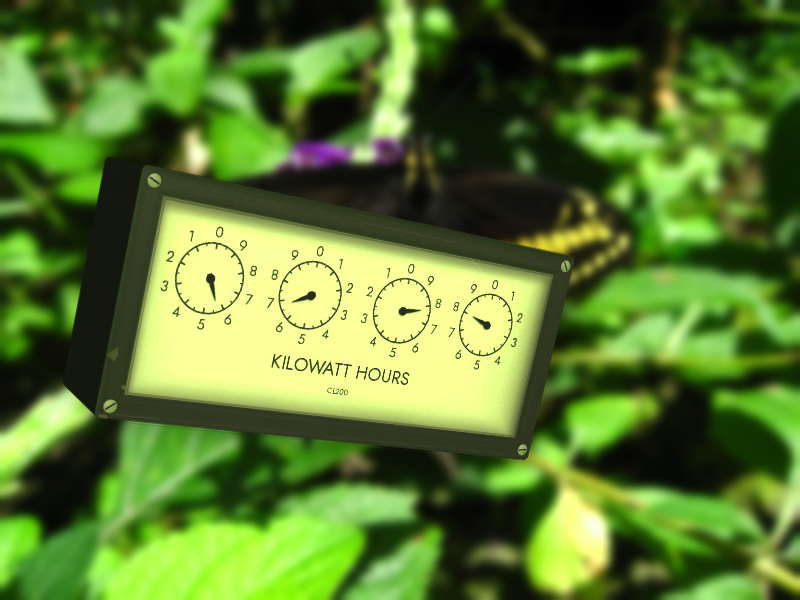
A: 5678kWh
